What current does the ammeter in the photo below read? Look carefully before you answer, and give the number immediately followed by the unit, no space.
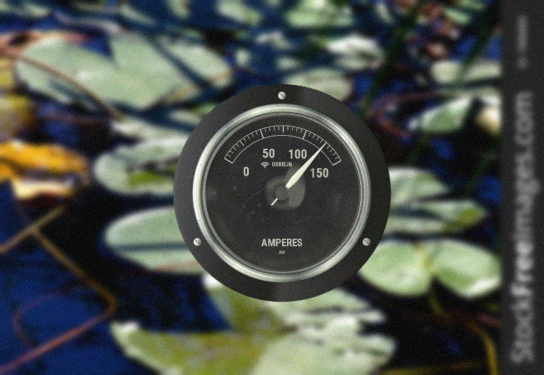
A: 125A
